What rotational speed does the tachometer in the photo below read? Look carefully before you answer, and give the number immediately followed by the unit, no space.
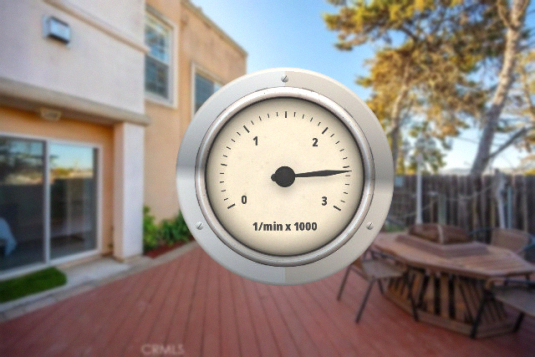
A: 2550rpm
